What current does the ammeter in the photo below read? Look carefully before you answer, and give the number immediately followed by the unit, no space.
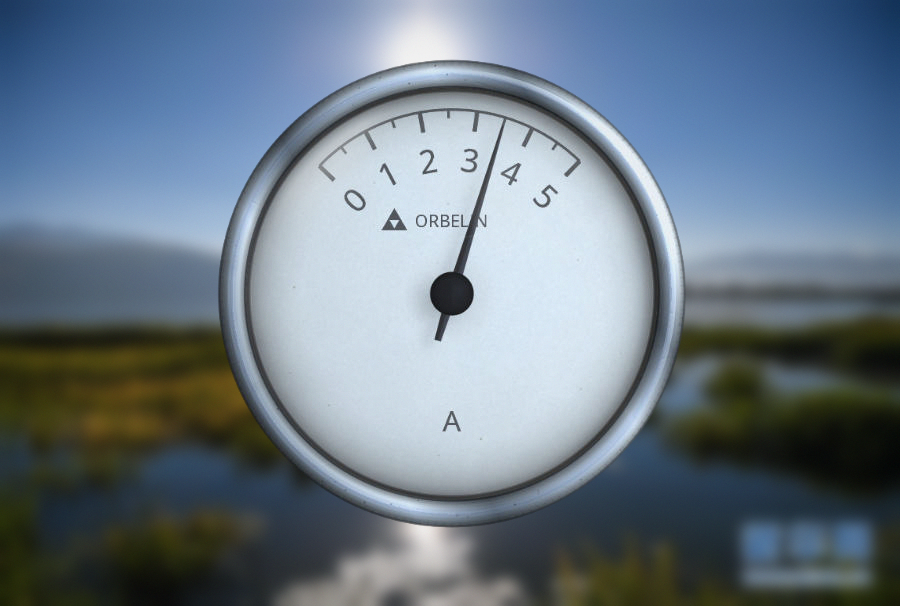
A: 3.5A
